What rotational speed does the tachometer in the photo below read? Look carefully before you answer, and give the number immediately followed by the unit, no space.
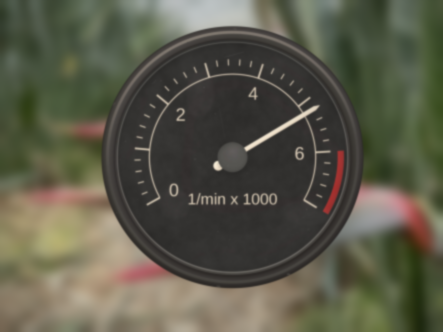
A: 5200rpm
